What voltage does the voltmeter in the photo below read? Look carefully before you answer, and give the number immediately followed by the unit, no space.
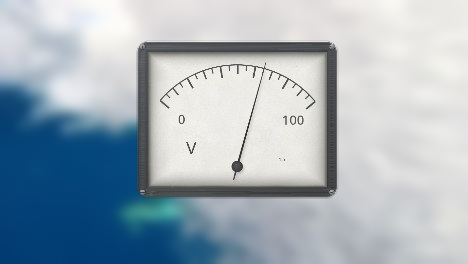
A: 65V
